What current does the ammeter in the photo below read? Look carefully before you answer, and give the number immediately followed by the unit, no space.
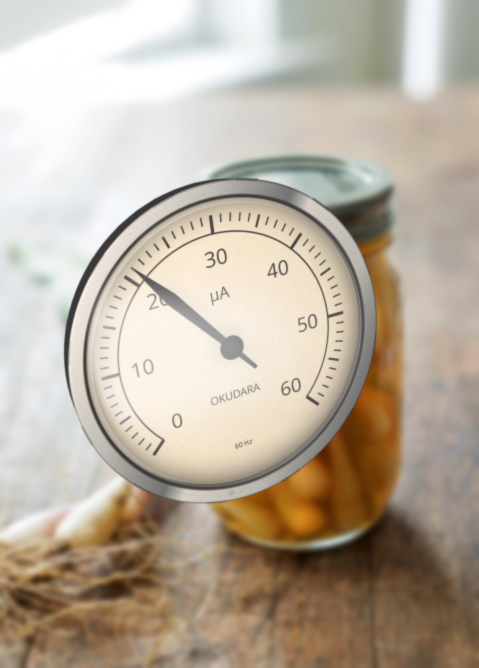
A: 21µA
